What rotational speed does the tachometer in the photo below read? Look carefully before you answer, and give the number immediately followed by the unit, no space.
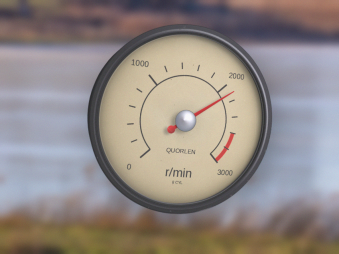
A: 2100rpm
